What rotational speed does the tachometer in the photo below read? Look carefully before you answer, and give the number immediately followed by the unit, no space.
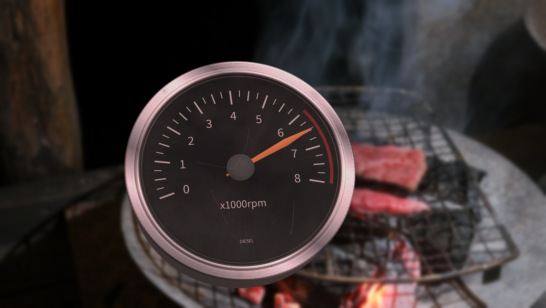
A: 6500rpm
